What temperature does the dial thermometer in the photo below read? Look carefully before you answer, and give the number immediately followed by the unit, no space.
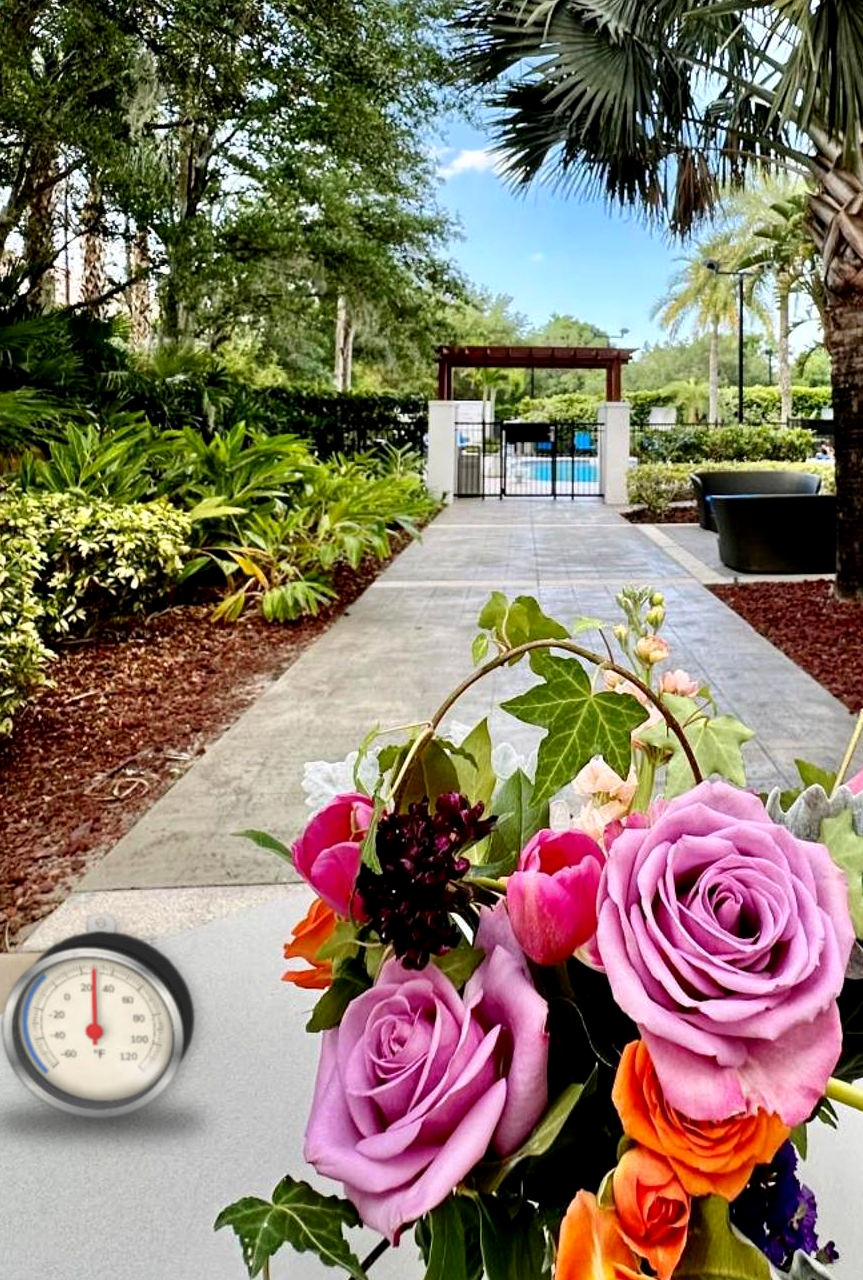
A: 30°F
